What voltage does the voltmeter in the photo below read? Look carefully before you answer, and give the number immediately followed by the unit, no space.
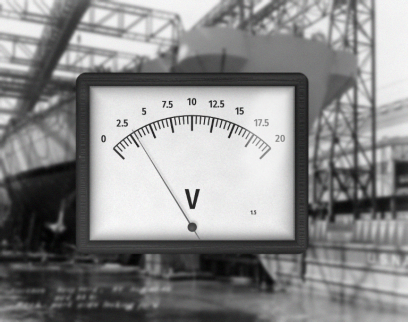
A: 3V
